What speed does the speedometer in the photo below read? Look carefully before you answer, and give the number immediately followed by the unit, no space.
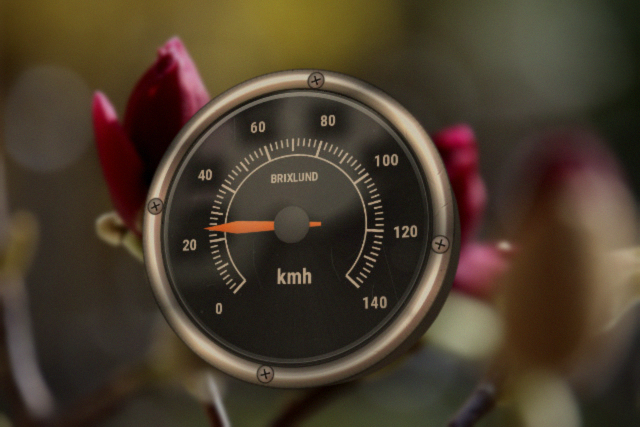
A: 24km/h
